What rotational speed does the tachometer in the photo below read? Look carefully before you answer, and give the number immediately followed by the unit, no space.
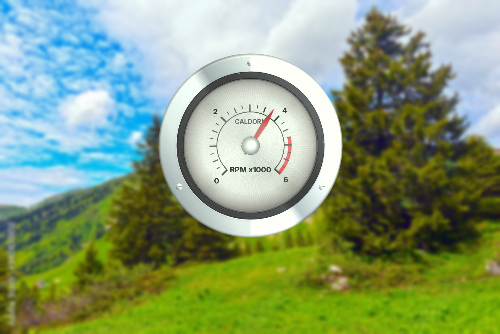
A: 3750rpm
